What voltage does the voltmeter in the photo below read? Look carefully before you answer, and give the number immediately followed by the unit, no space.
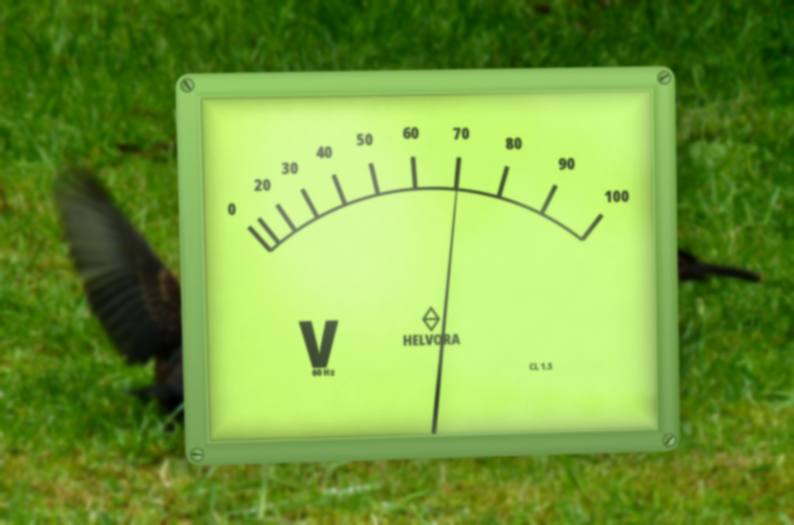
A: 70V
